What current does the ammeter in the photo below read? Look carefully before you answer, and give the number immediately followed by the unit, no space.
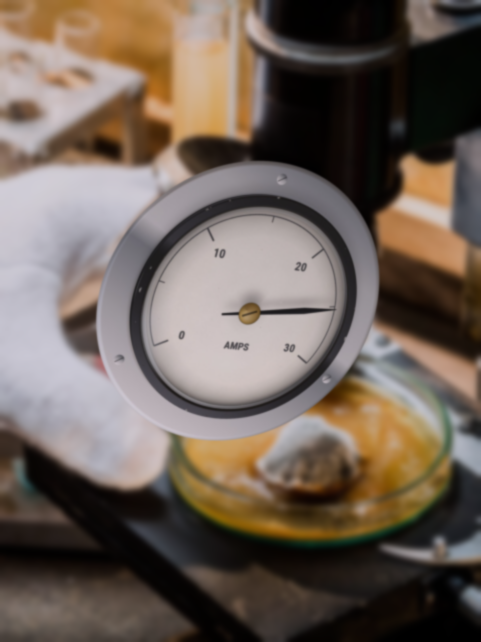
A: 25A
